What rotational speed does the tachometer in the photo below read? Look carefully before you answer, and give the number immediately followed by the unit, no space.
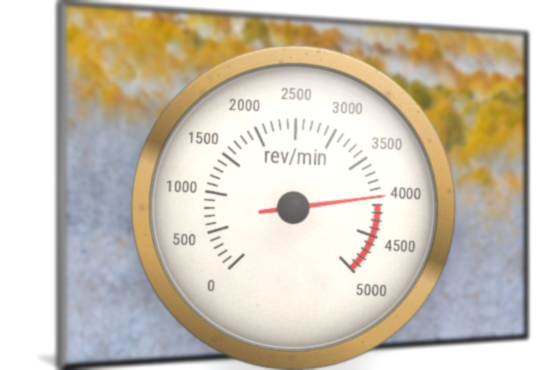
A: 4000rpm
